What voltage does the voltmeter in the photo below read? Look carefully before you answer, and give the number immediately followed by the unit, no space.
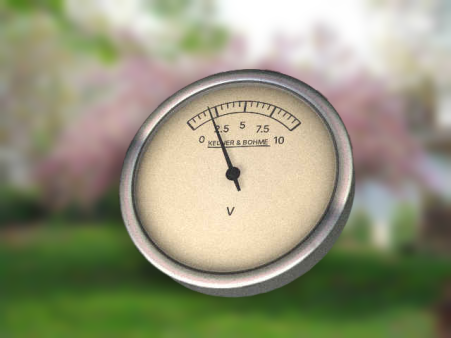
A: 2V
